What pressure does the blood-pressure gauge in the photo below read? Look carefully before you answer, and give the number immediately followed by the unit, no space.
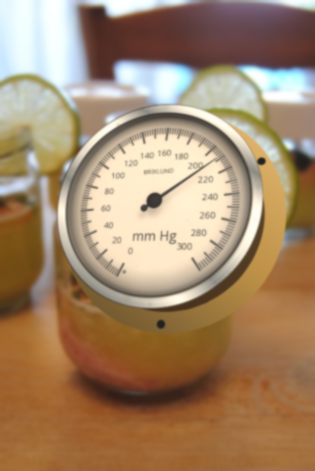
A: 210mmHg
